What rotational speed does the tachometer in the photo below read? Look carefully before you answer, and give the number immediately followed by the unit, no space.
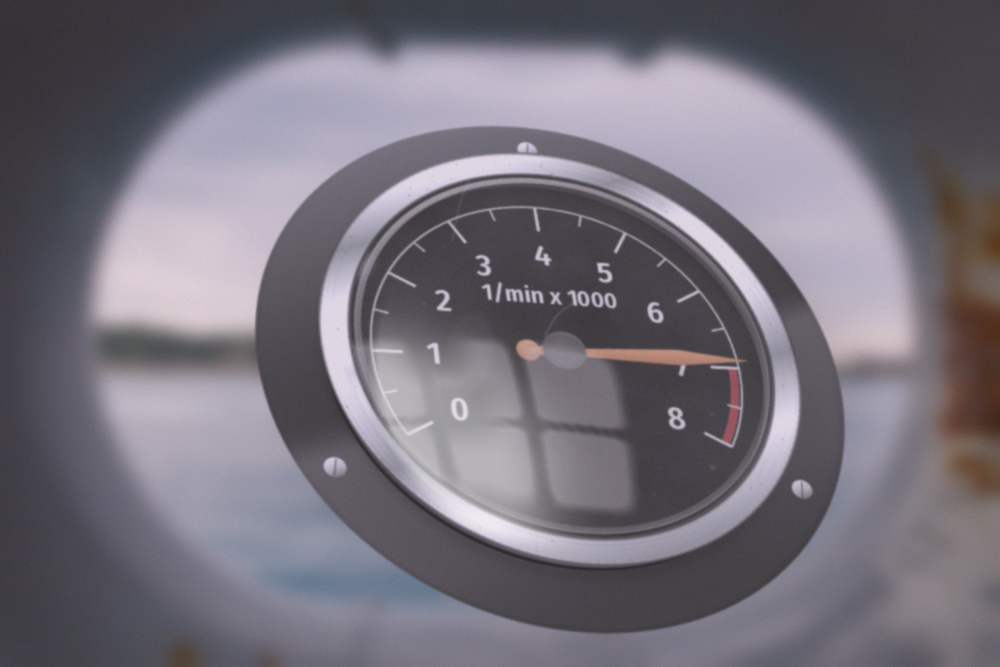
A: 7000rpm
